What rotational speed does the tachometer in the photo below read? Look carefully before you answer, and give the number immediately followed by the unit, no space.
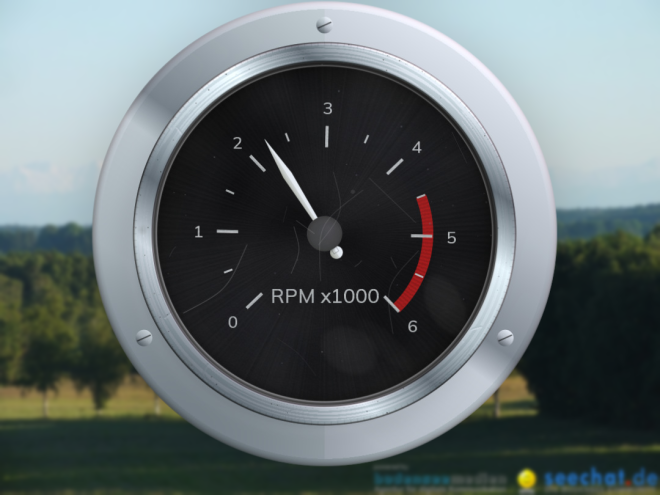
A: 2250rpm
